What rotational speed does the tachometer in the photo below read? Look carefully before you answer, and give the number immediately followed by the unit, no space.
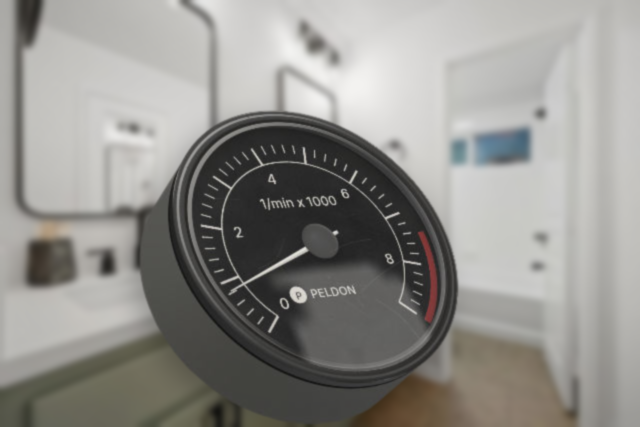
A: 800rpm
